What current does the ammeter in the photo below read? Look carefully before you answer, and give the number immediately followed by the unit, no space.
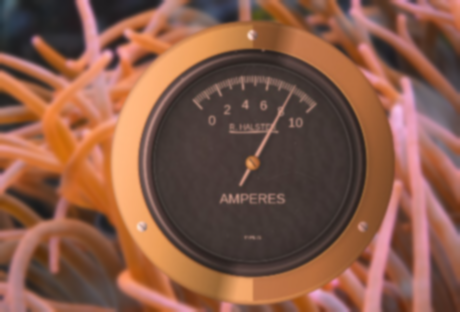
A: 8A
